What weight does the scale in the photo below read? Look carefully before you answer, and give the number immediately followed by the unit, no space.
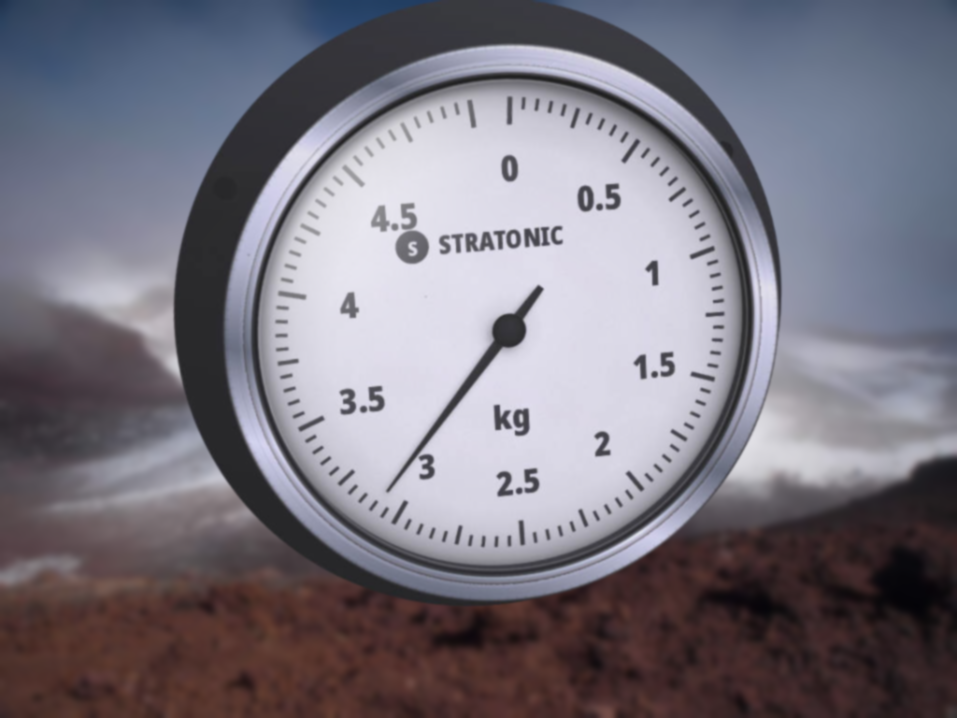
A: 3.1kg
